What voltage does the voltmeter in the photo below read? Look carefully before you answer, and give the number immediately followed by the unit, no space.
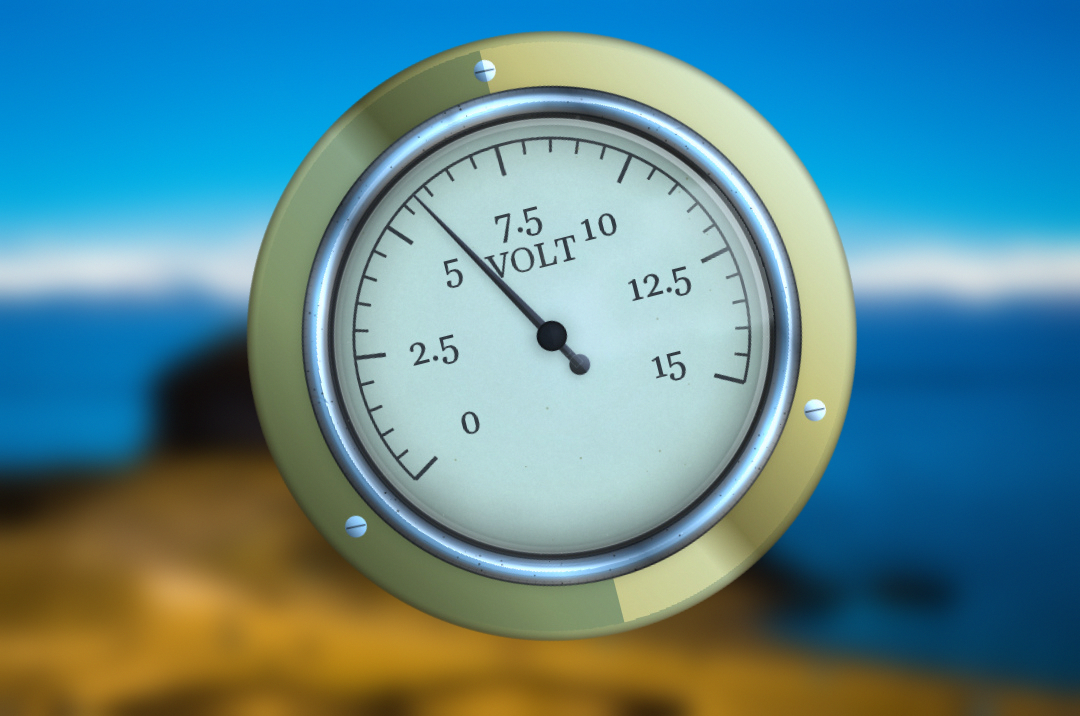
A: 5.75V
